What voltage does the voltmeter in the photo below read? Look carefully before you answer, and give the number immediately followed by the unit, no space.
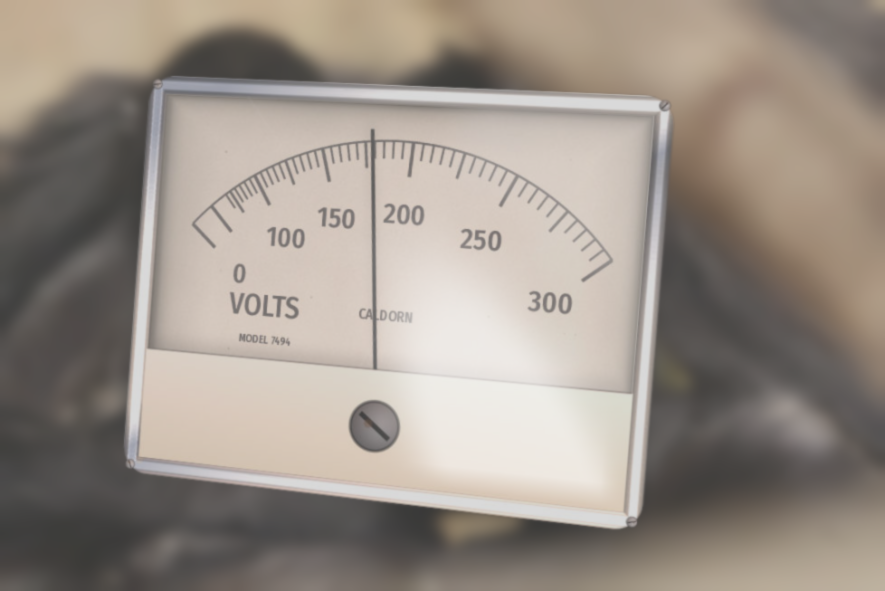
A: 180V
